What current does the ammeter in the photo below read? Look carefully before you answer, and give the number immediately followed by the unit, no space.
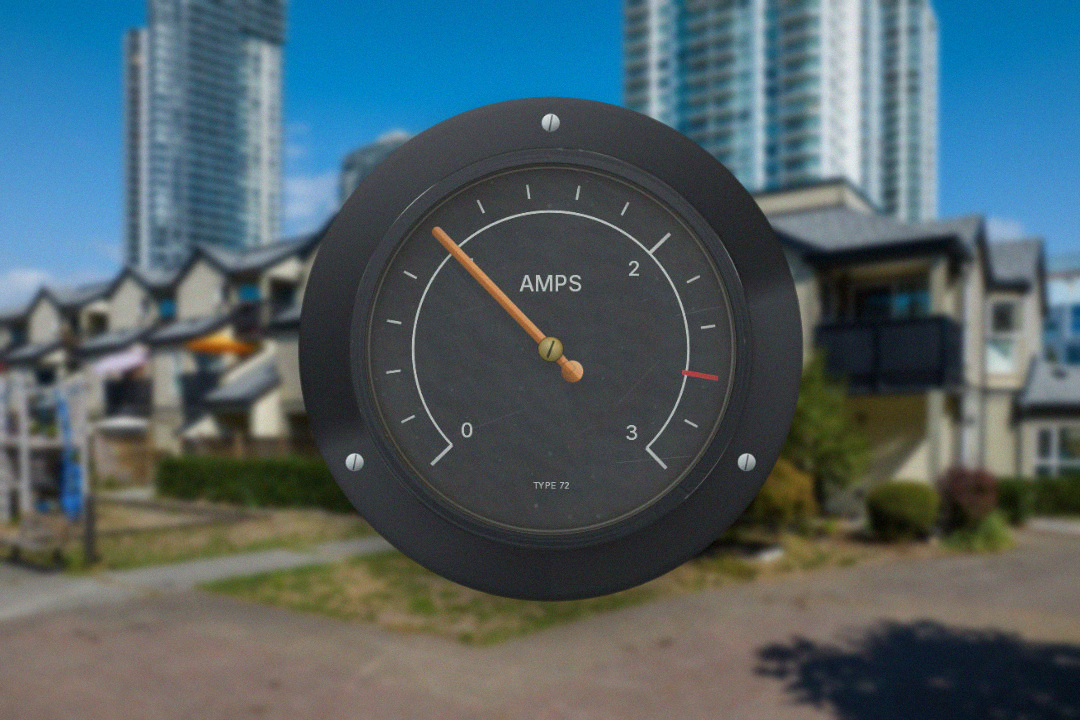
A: 1A
